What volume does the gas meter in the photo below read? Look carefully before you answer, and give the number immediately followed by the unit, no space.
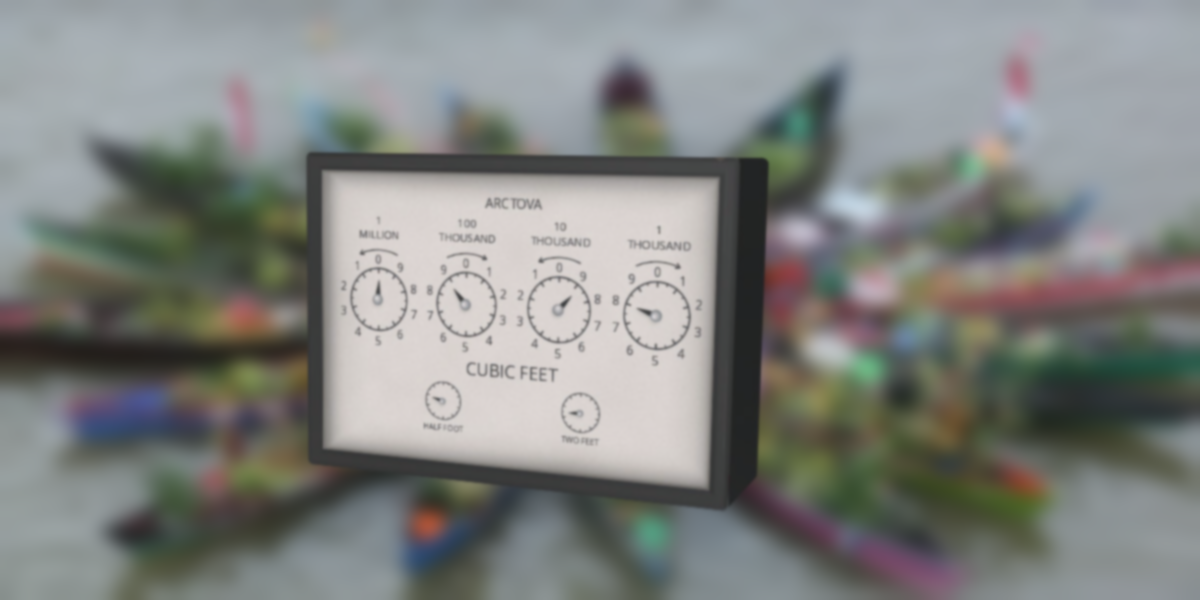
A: 988800ft³
